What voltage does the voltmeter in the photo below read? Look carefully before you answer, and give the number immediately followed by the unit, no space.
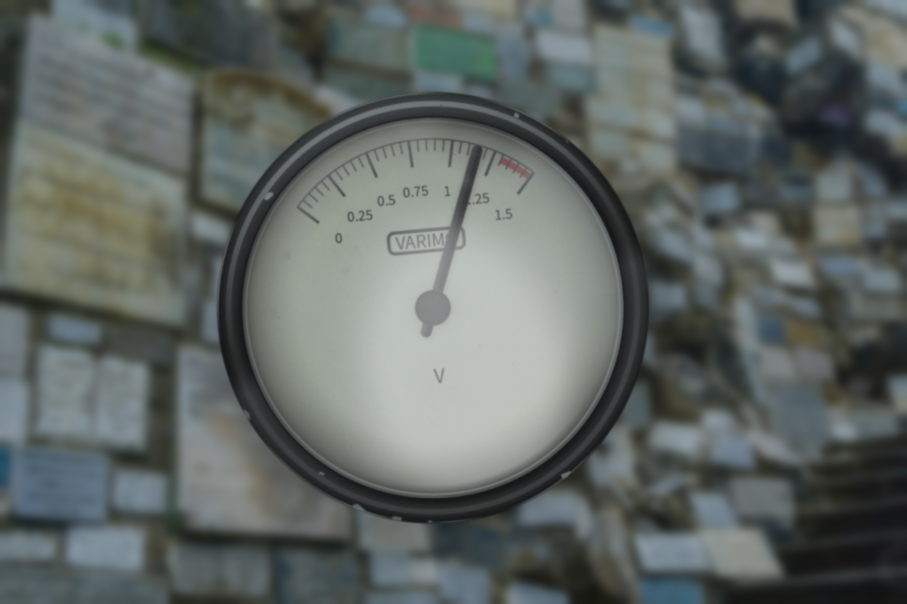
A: 1.15V
